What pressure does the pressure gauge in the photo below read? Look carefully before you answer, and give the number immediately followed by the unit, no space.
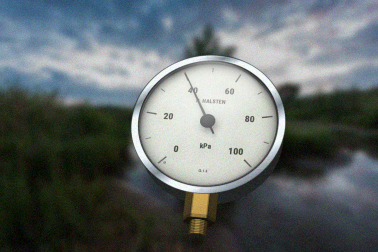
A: 40kPa
